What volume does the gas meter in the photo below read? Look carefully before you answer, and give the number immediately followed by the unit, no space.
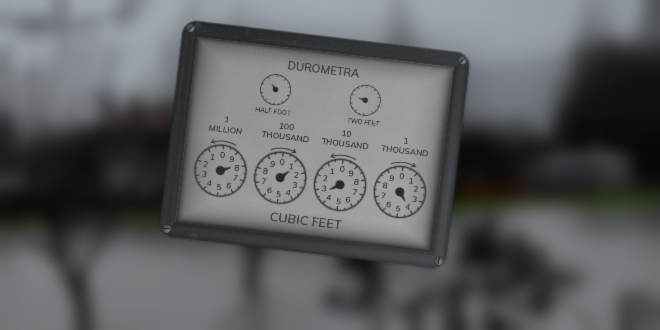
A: 813400ft³
